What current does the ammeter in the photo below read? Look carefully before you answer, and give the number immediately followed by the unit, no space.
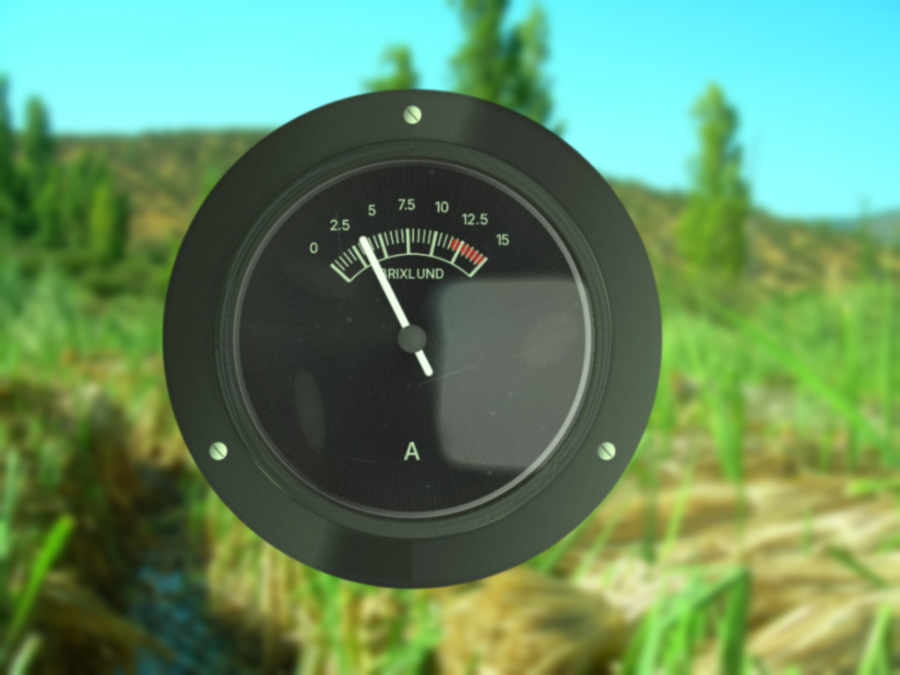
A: 3.5A
